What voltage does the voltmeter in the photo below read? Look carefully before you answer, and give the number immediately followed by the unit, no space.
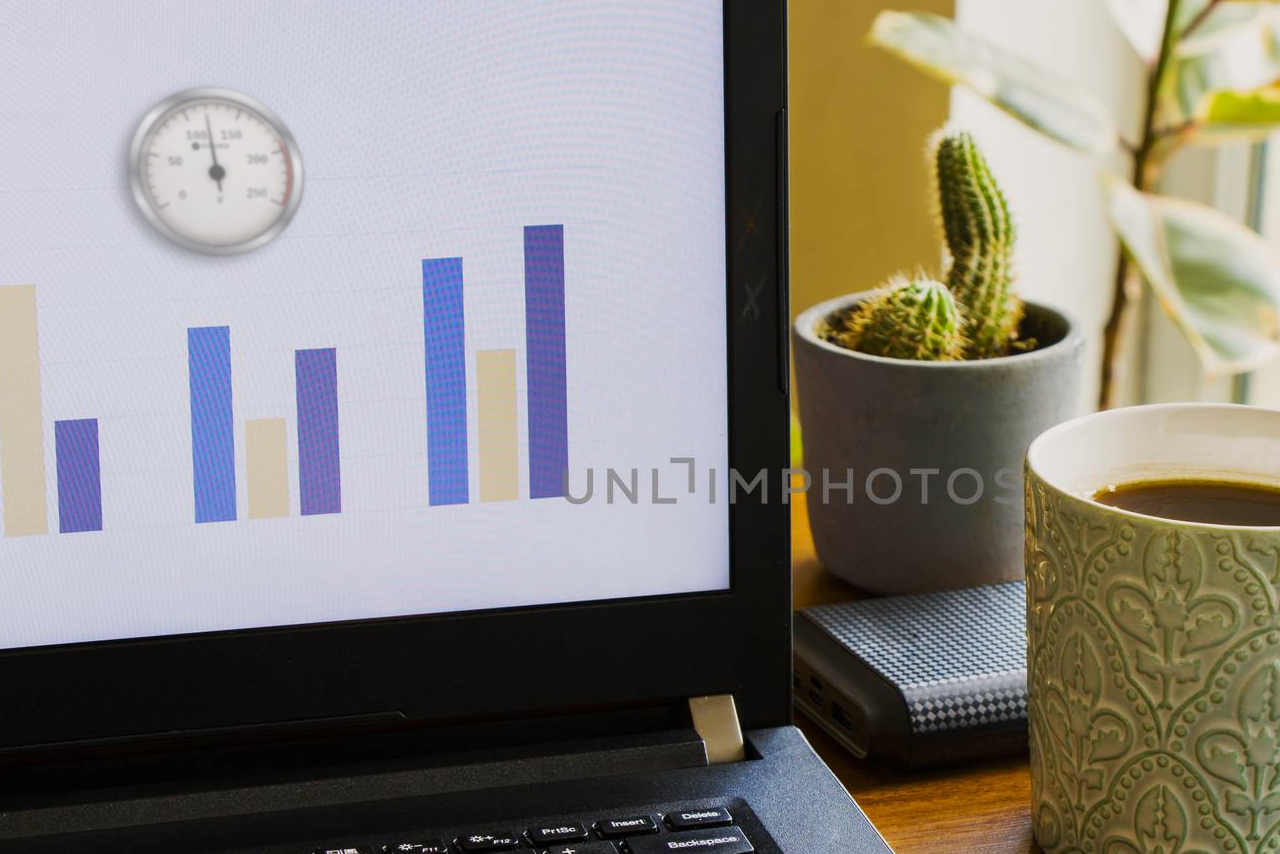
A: 120V
